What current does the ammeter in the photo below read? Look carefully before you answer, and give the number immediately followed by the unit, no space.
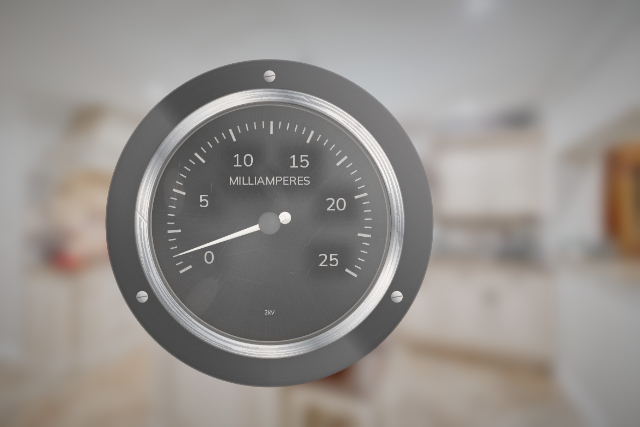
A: 1mA
